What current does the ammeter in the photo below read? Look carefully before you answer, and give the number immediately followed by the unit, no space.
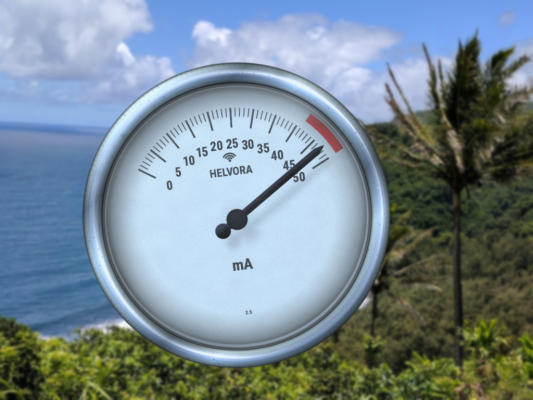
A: 47mA
